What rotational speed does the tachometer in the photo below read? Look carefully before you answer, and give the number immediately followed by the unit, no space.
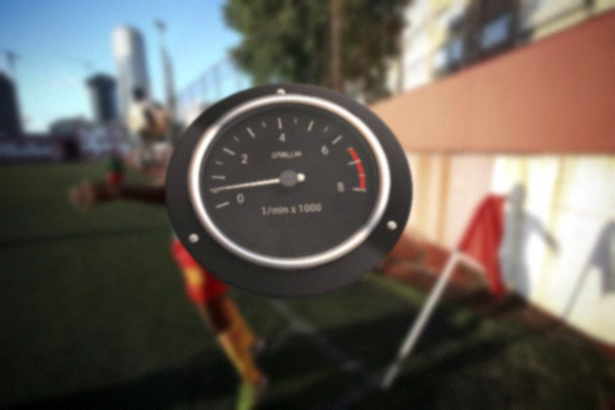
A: 500rpm
